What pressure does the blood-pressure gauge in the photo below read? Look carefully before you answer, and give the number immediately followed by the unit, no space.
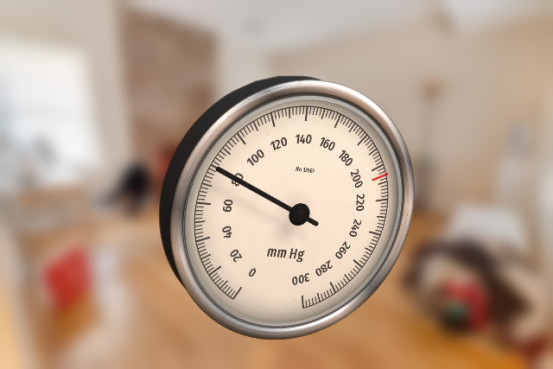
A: 80mmHg
